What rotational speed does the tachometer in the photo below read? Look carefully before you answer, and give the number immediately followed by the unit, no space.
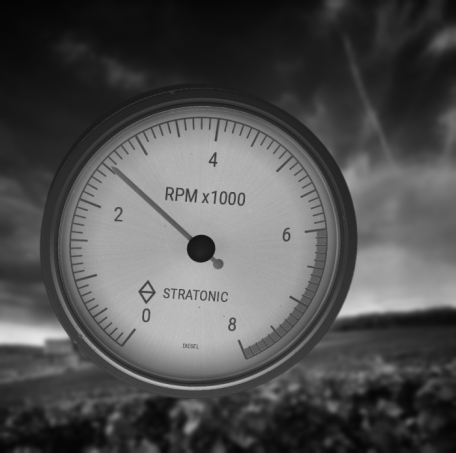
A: 2550rpm
